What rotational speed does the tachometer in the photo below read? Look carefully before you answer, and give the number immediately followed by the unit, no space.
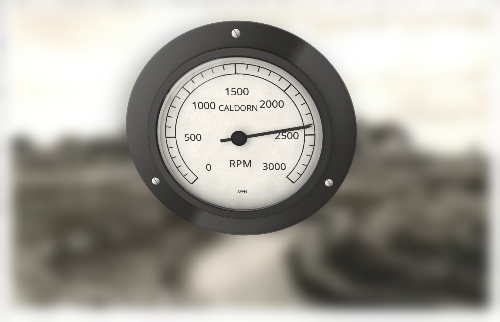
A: 2400rpm
